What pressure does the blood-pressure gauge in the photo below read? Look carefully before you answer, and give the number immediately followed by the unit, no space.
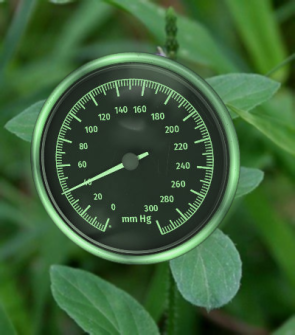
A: 40mmHg
